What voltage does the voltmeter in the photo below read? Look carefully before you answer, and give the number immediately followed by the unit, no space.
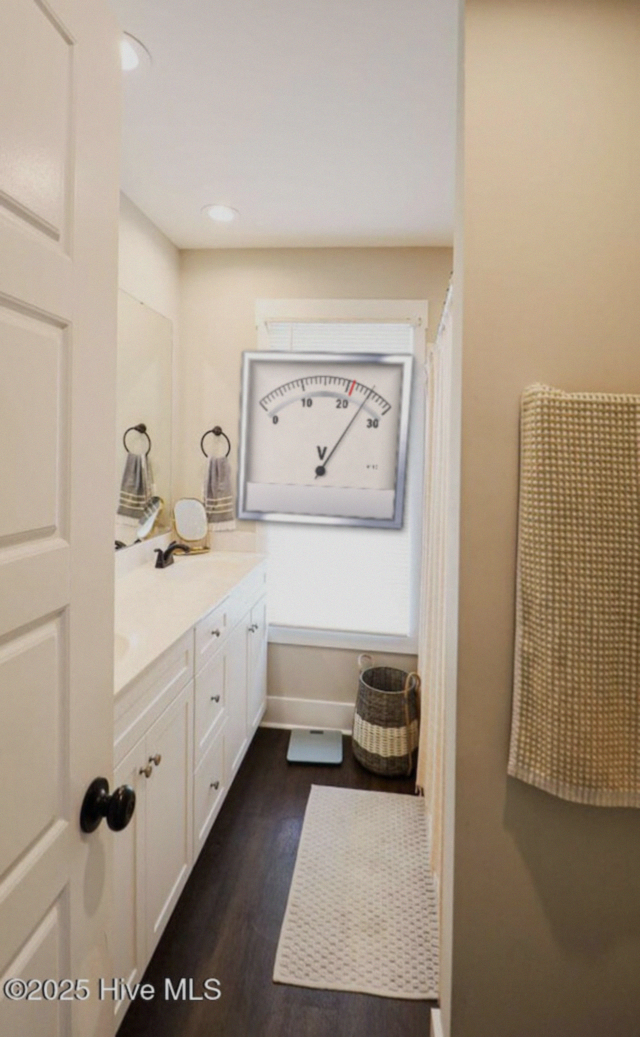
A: 25V
